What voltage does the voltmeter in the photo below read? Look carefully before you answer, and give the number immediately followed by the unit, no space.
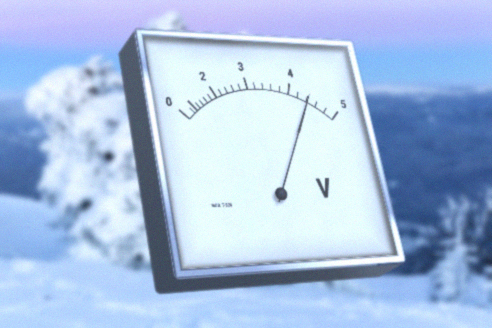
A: 4.4V
